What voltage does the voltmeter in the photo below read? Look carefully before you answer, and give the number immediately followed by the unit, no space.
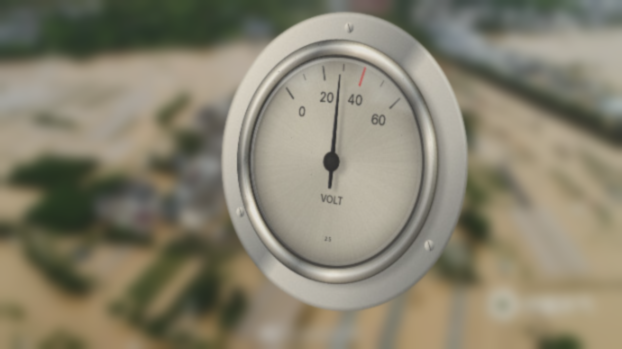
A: 30V
